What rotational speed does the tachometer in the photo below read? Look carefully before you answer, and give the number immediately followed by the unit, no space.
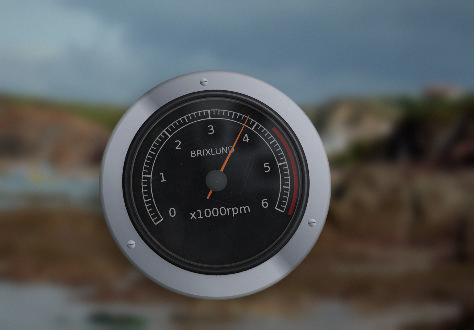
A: 3800rpm
